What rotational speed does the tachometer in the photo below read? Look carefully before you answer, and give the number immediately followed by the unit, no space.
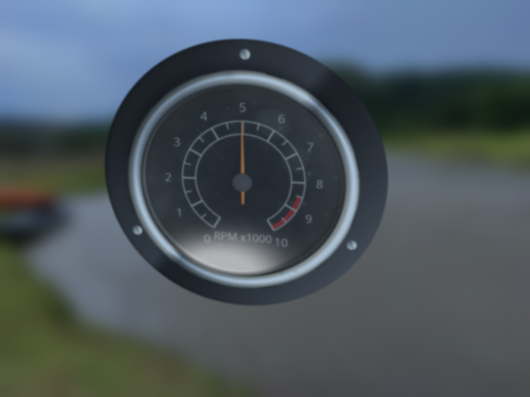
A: 5000rpm
